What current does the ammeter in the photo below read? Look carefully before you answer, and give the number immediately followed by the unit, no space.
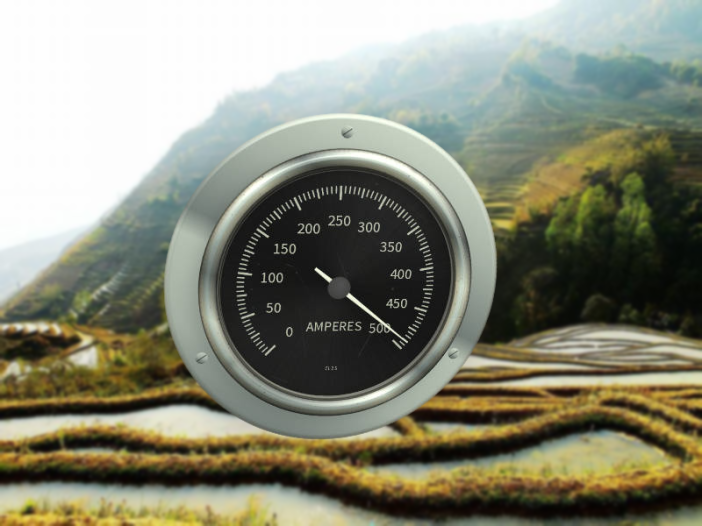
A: 490A
